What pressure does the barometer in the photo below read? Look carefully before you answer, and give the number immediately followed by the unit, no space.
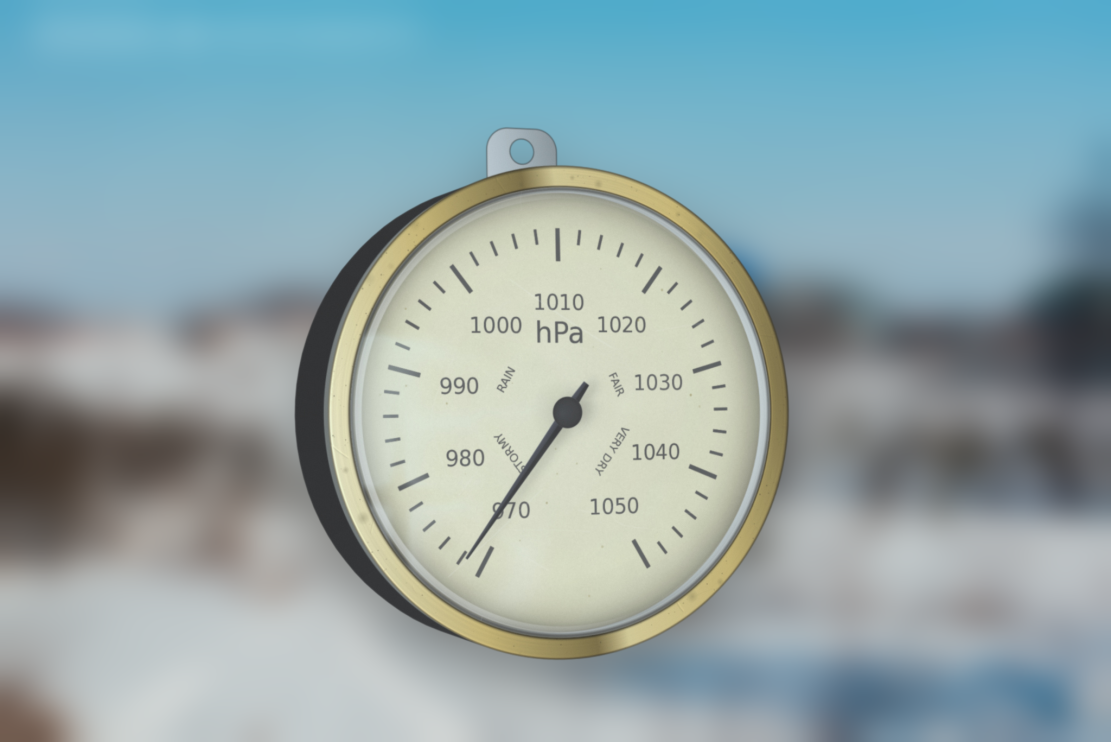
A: 972hPa
